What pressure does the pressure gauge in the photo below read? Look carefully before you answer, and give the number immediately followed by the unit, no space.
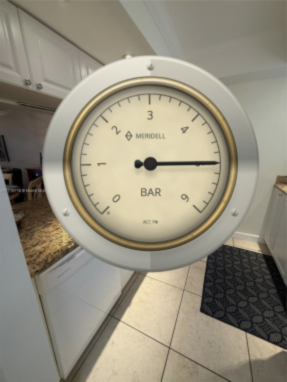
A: 5bar
